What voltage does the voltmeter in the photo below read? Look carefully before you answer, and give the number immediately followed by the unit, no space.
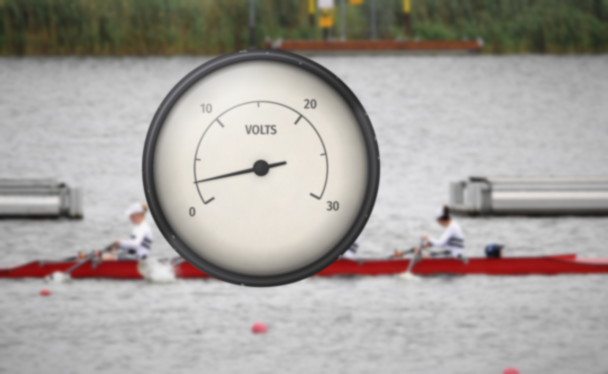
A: 2.5V
